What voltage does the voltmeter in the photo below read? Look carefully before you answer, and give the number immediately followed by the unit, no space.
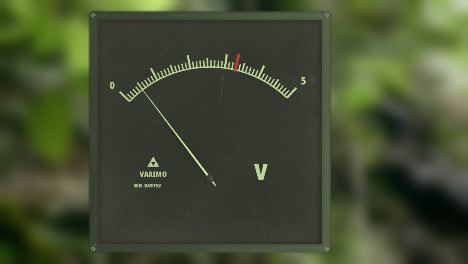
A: 0.5V
